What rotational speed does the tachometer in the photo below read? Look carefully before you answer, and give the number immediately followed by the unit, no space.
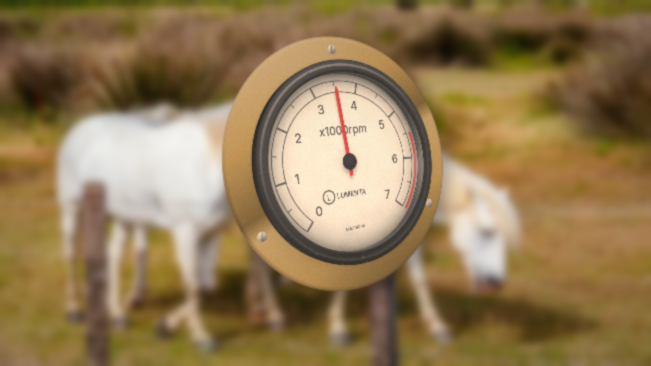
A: 3500rpm
